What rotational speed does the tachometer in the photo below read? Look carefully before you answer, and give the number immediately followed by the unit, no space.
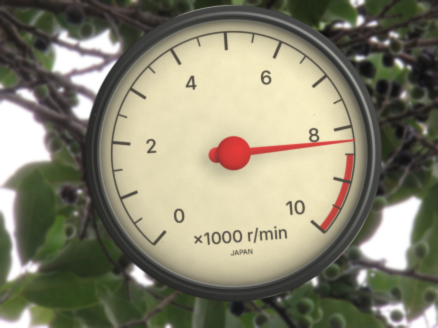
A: 8250rpm
